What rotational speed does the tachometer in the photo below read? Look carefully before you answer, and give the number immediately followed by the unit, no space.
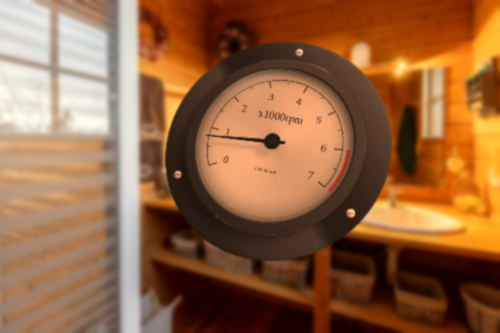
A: 750rpm
